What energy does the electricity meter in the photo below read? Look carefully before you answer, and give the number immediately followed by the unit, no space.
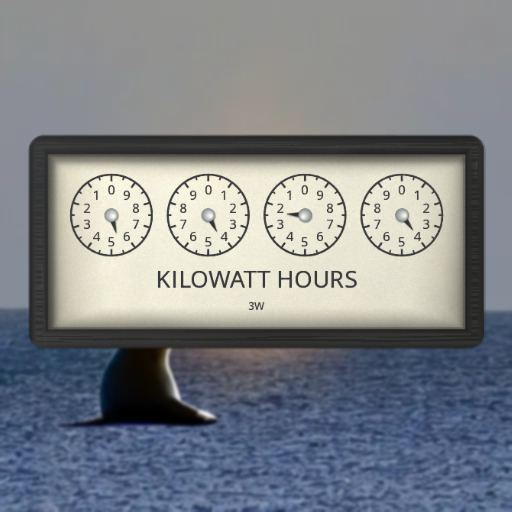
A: 5424kWh
